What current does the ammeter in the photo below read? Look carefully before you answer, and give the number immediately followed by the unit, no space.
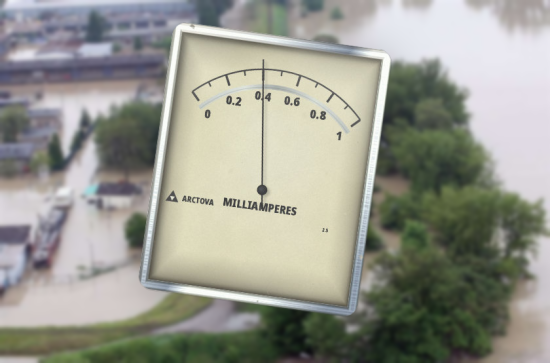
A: 0.4mA
